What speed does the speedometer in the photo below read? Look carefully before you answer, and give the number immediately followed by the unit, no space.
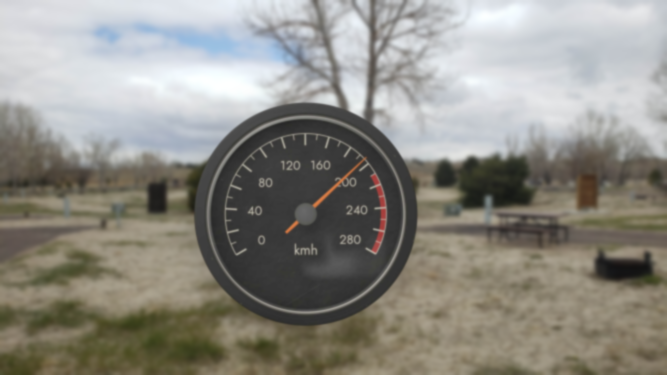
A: 195km/h
